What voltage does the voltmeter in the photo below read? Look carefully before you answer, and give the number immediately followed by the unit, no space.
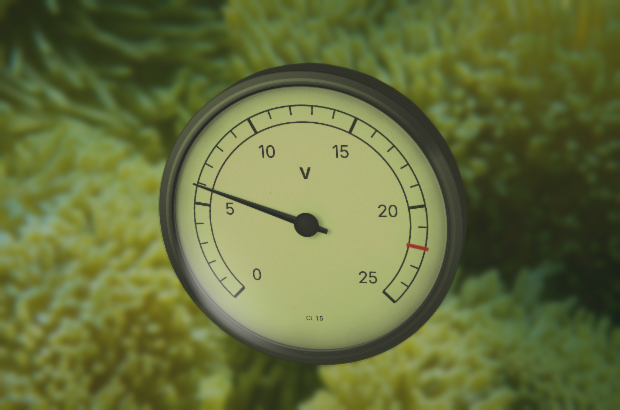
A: 6V
